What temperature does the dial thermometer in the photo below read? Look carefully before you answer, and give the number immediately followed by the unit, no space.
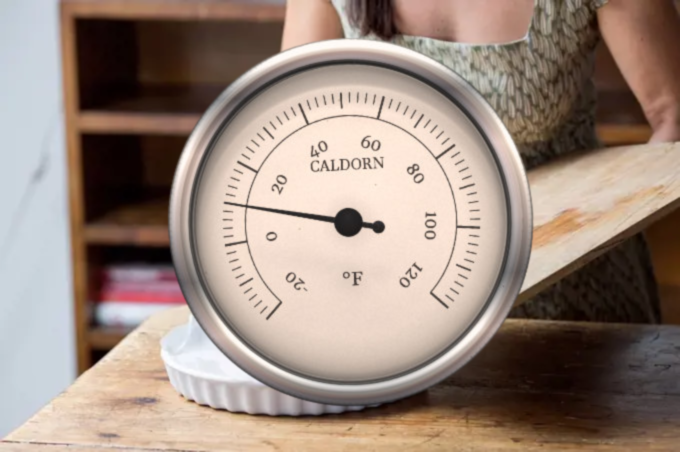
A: 10°F
